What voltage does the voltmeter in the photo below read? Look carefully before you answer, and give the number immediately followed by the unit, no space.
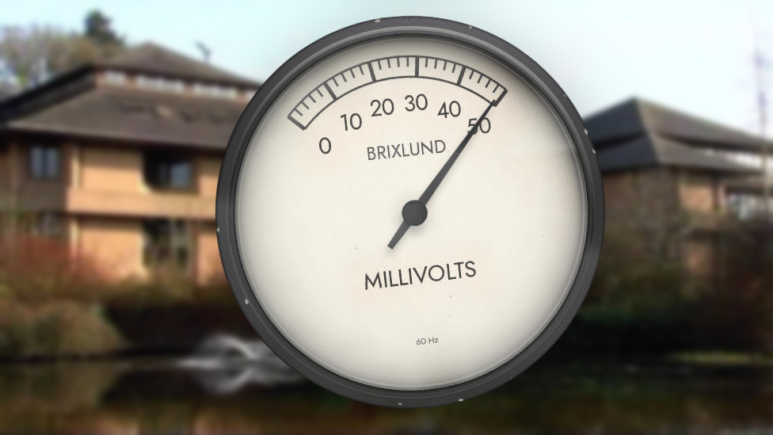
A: 49mV
